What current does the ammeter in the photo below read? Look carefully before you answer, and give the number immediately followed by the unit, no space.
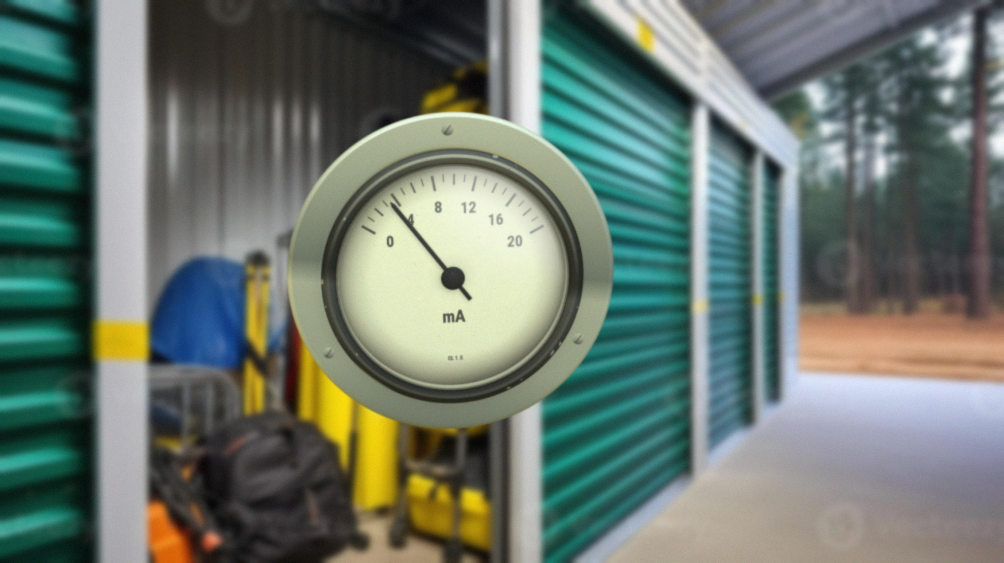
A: 3.5mA
